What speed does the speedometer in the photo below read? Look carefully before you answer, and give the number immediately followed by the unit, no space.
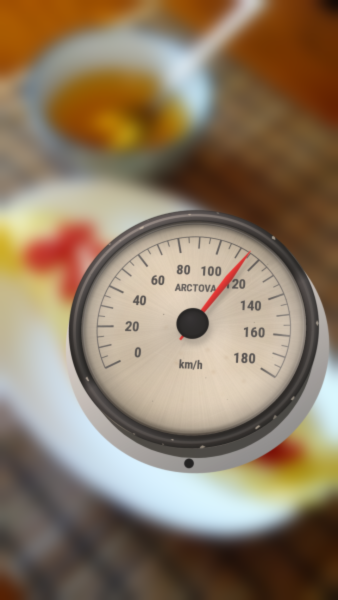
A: 115km/h
